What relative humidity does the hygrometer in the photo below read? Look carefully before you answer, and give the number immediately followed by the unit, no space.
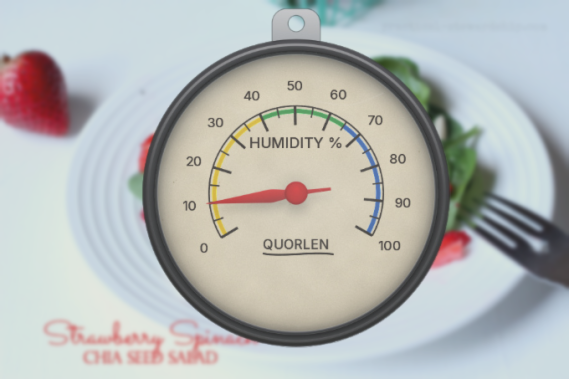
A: 10%
